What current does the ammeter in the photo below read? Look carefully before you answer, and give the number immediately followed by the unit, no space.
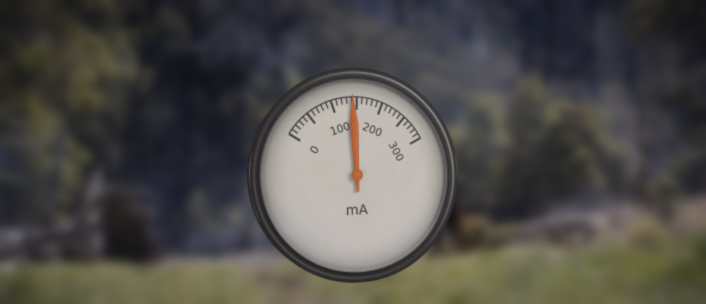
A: 140mA
